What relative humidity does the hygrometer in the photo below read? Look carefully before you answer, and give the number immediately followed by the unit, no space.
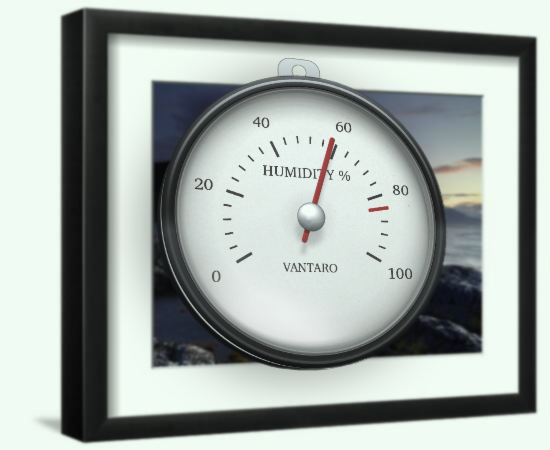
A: 58%
